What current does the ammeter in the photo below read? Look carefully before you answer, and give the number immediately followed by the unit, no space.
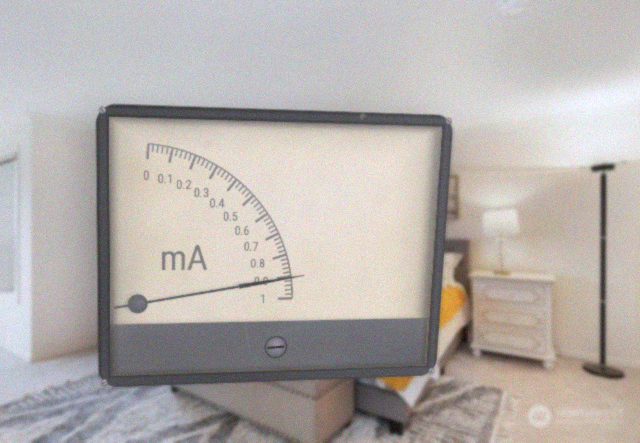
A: 0.9mA
